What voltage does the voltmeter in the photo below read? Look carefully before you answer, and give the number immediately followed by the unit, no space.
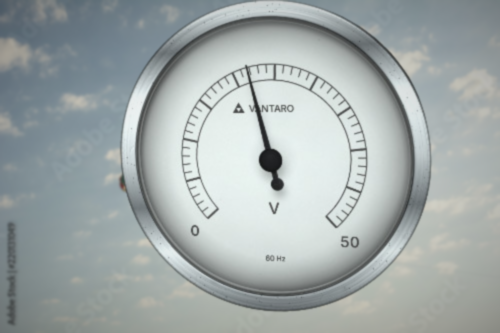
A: 22V
